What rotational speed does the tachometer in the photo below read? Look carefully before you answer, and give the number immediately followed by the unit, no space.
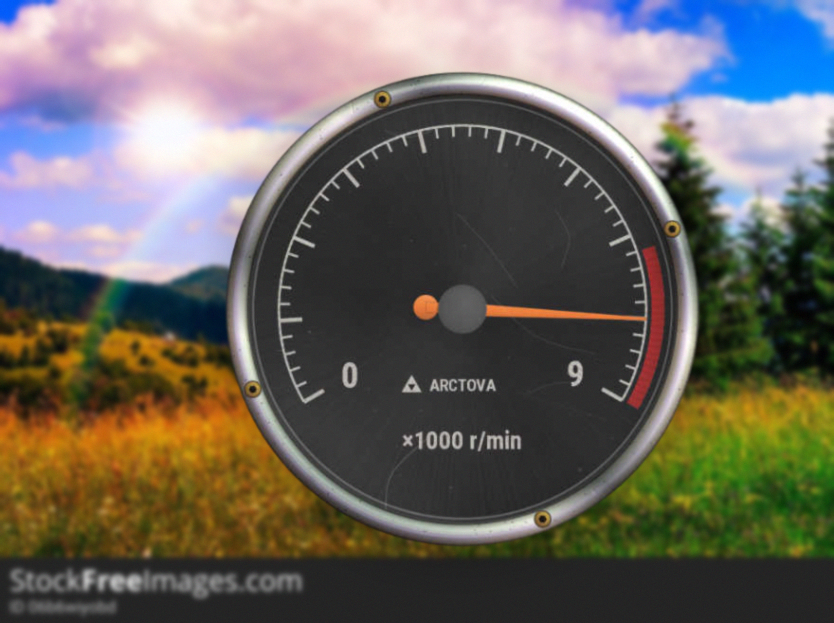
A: 8000rpm
